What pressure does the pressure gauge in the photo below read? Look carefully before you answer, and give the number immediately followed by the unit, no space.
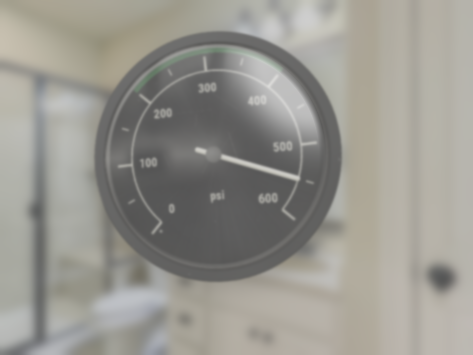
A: 550psi
